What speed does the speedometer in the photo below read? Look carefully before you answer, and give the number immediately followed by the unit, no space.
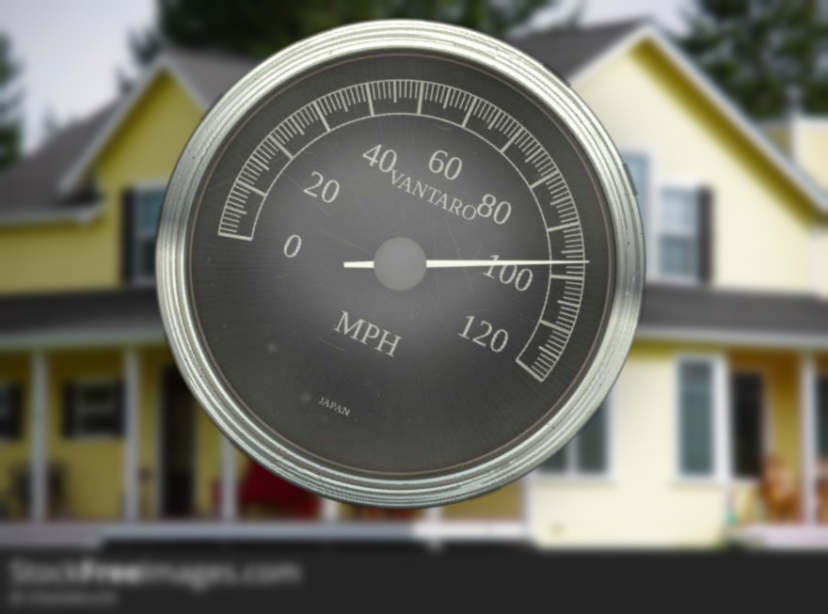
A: 97mph
